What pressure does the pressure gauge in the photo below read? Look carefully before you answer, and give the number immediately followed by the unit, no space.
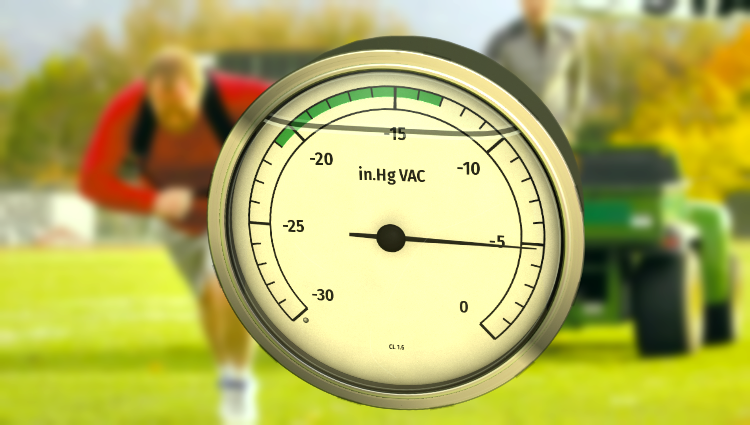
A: -5inHg
